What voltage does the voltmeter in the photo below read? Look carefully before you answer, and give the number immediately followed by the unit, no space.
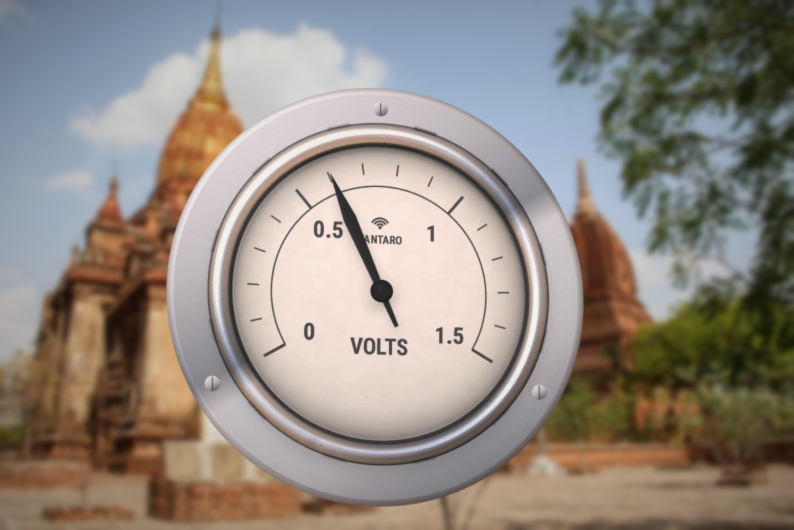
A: 0.6V
